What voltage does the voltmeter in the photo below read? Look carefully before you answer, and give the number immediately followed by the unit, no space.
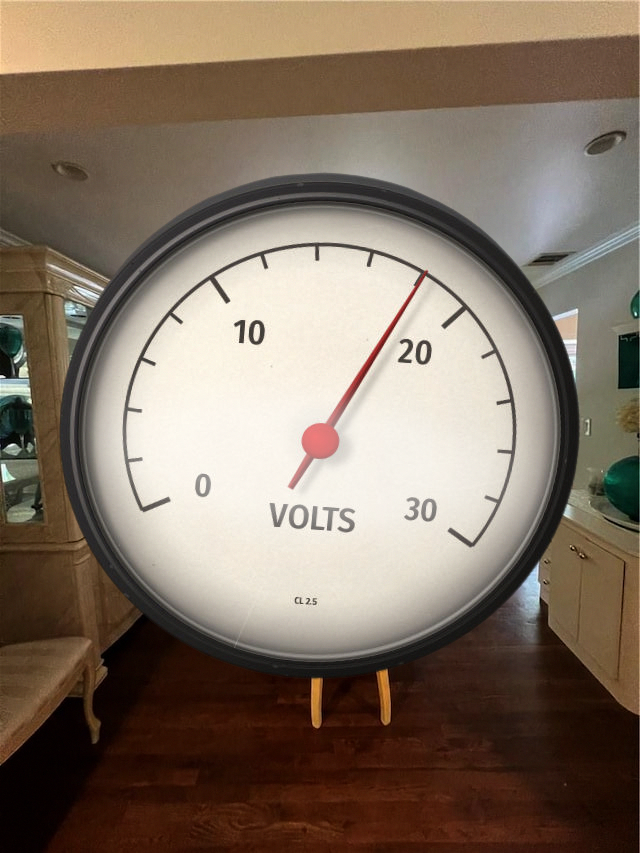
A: 18V
